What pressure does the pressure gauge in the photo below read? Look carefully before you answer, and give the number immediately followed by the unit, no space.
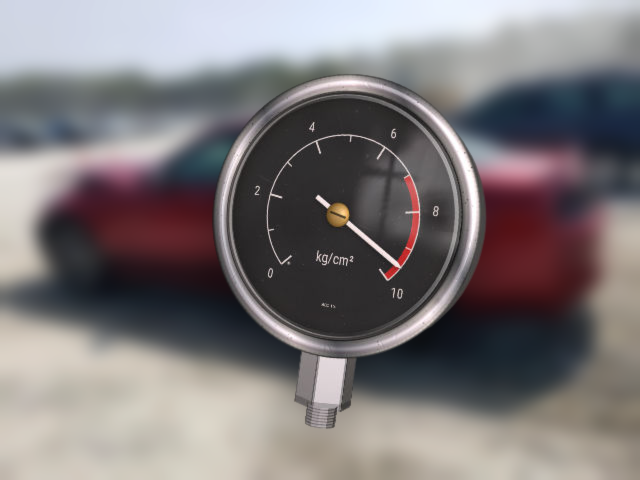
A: 9.5kg/cm²
